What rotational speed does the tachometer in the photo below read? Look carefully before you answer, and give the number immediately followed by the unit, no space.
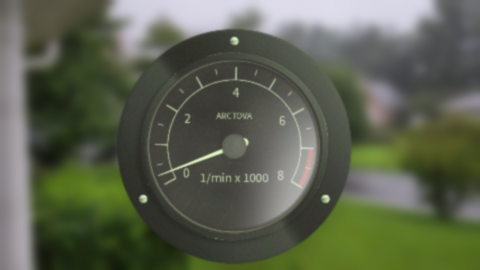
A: 250rpm
